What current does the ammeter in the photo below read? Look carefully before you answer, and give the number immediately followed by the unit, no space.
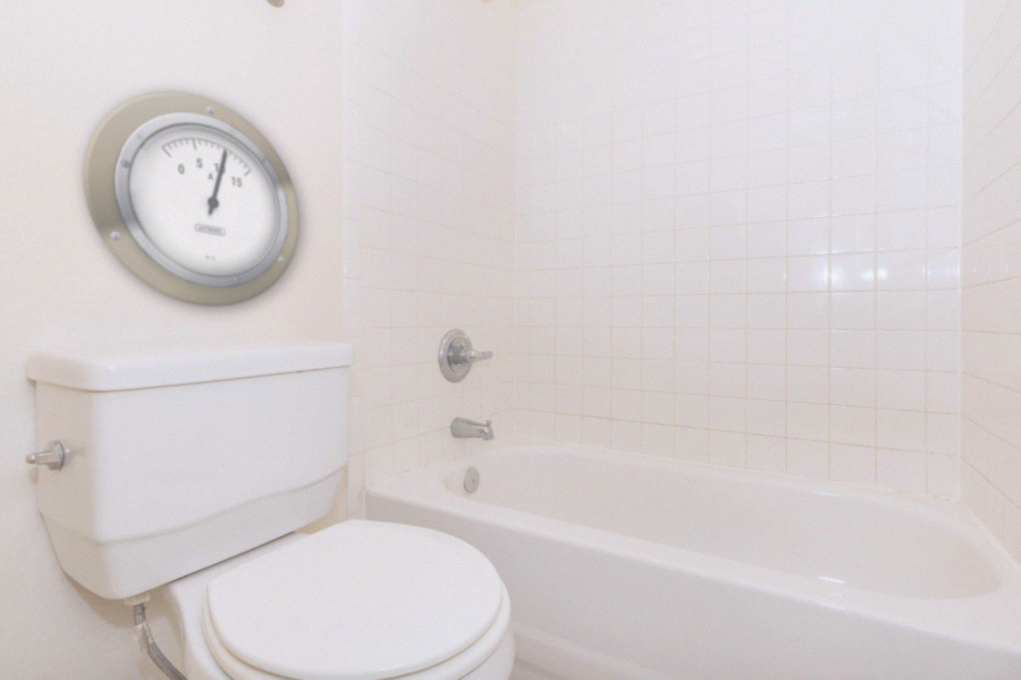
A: 10A
